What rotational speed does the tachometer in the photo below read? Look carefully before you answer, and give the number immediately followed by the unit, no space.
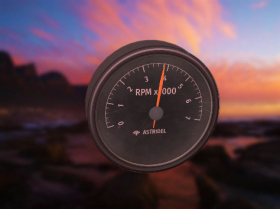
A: 3800rpm
